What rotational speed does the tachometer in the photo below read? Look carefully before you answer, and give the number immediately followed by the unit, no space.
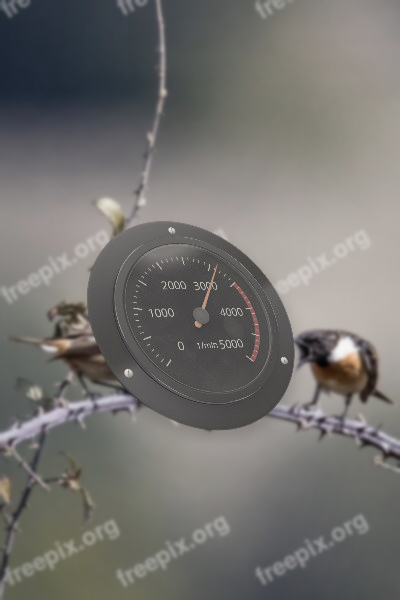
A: 3100rpm
